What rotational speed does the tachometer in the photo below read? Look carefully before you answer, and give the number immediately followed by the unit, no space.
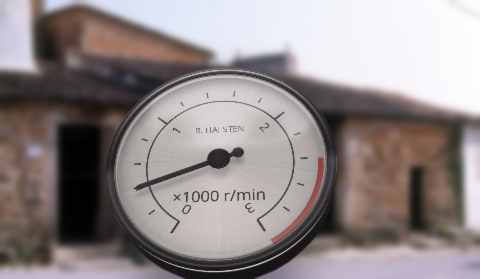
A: 400rpm
